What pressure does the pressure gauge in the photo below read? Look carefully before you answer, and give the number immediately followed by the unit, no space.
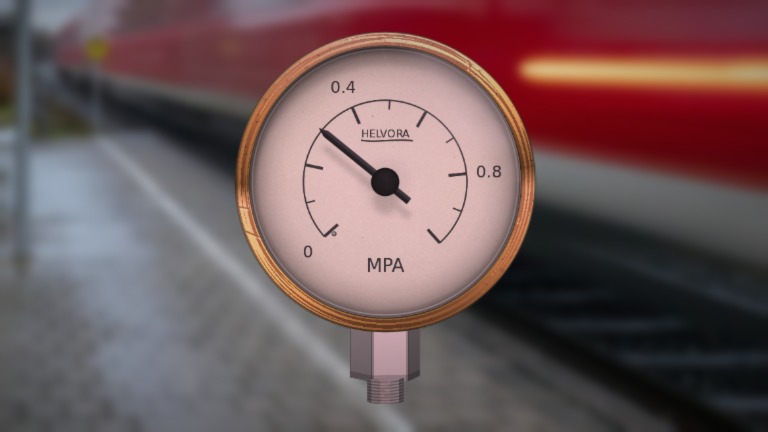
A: 0.3MPa
